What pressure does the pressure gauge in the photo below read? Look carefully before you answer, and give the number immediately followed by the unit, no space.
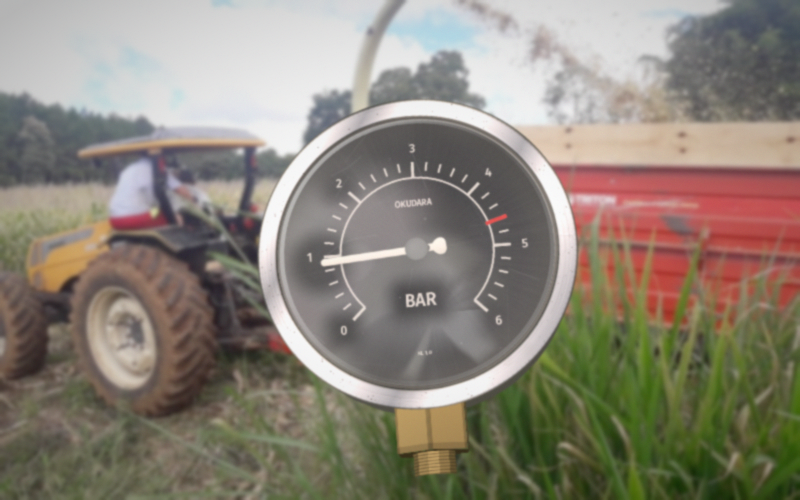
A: 0.9bar
